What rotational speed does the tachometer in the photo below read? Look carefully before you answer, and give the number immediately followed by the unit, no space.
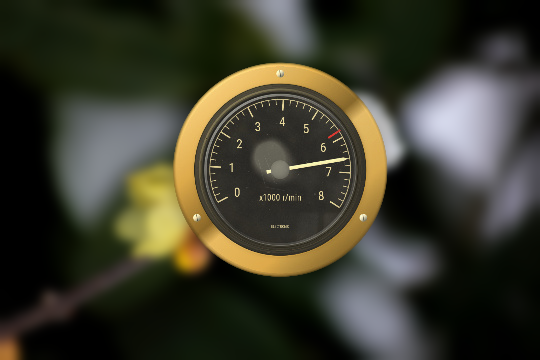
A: 6600rpm
